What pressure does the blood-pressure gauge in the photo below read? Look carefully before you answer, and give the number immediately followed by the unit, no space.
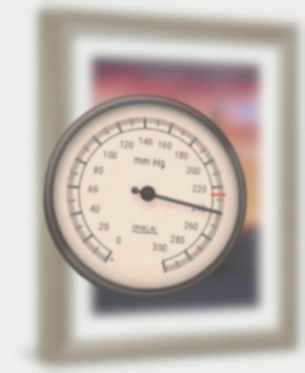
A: 240mmHg
